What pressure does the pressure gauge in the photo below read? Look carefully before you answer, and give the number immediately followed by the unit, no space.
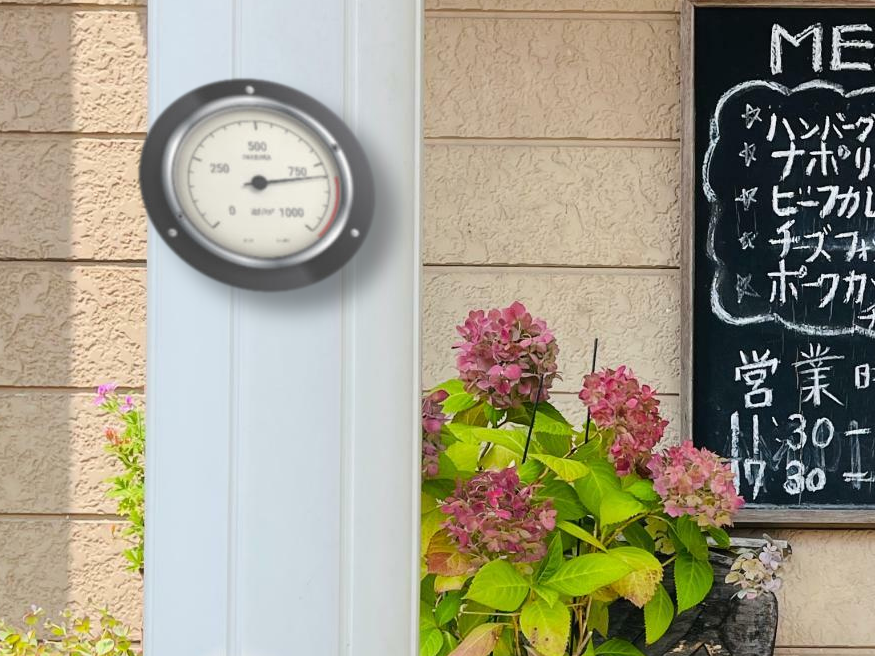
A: 800psi
